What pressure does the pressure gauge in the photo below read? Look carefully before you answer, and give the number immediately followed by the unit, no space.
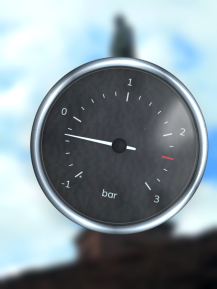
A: -0.3bar
